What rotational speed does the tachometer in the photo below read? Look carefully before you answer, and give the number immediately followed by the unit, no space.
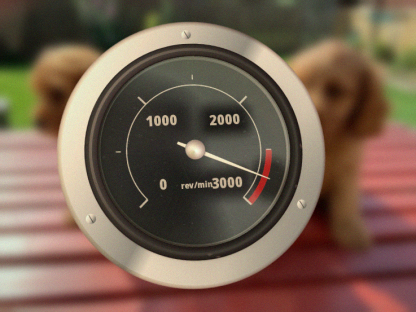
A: 2750rpm
